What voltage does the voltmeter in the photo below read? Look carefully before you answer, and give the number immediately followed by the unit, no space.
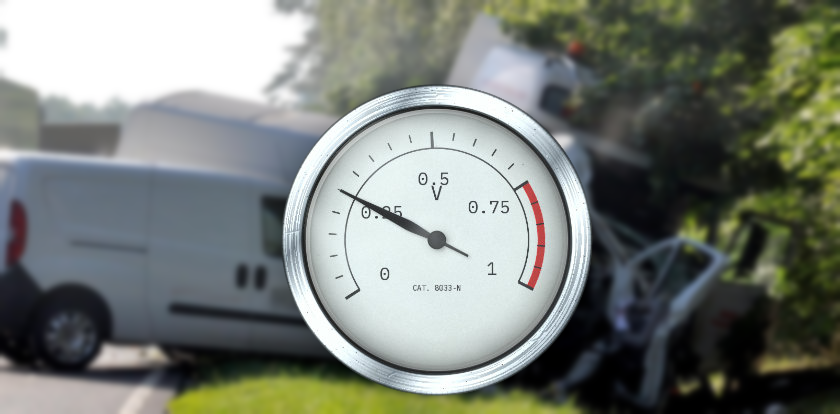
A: 0.25V
